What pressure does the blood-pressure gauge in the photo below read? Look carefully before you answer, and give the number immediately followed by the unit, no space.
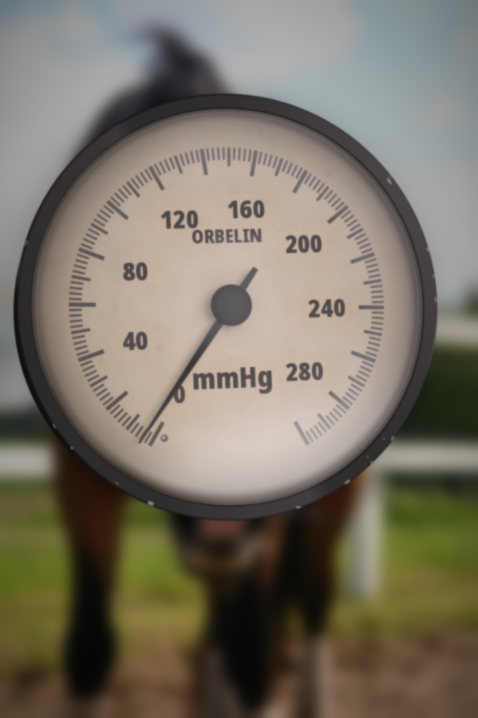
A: 4mmHg
